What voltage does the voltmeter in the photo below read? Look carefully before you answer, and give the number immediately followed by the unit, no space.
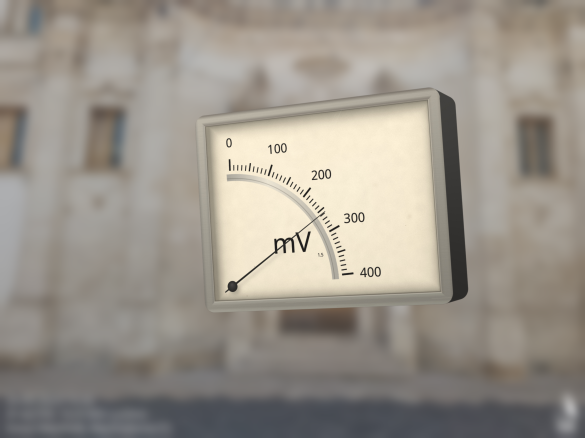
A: 260mV
